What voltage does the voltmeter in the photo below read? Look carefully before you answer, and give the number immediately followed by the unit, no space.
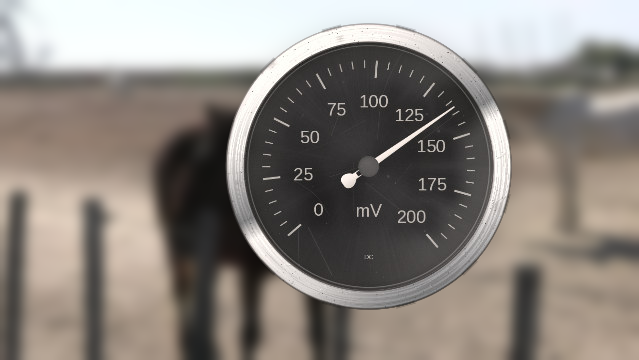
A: 137.5mV
